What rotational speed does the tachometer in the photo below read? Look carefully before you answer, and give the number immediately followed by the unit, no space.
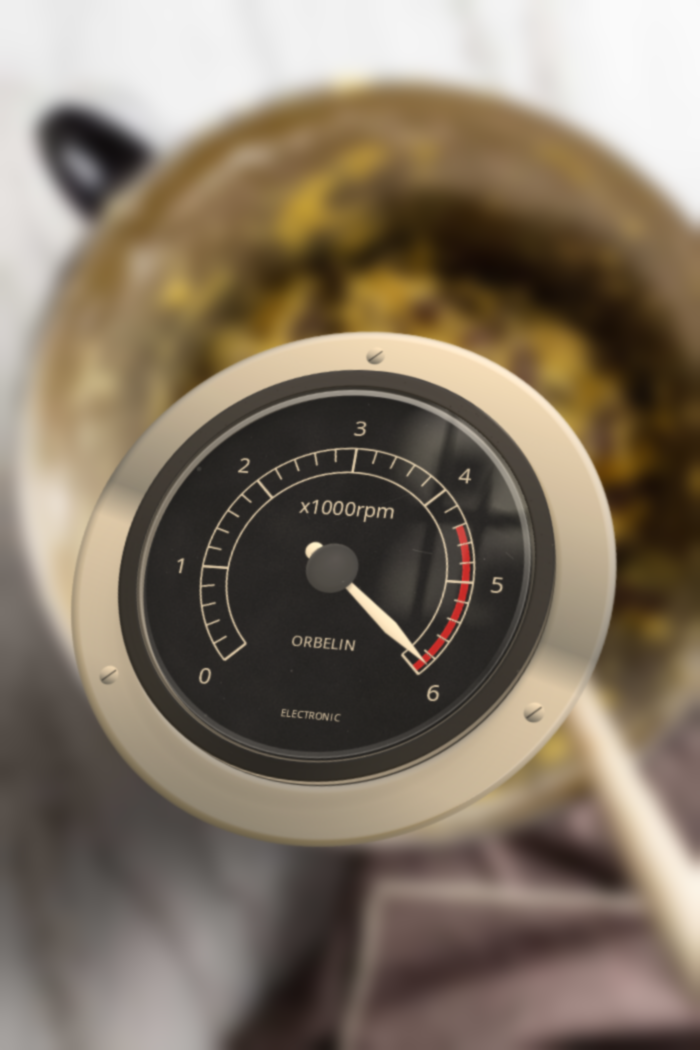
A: 5900rpm
